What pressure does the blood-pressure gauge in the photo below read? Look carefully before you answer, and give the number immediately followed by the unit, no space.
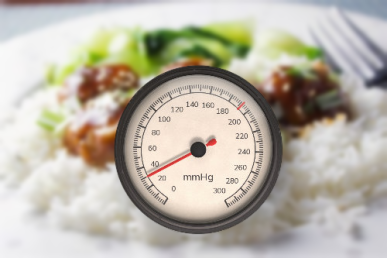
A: 30mmHg
